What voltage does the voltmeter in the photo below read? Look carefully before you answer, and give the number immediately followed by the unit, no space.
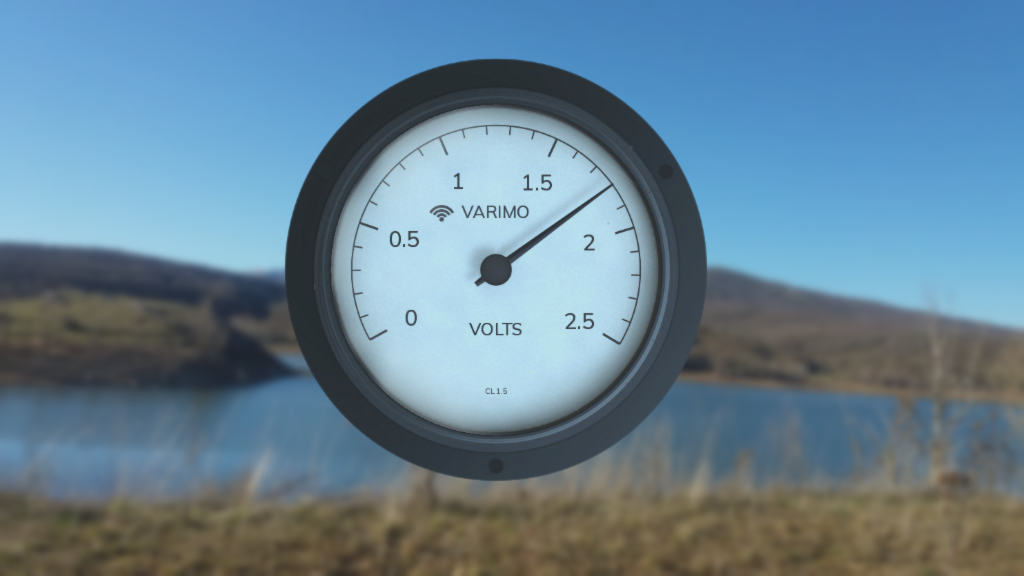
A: 1.8V
